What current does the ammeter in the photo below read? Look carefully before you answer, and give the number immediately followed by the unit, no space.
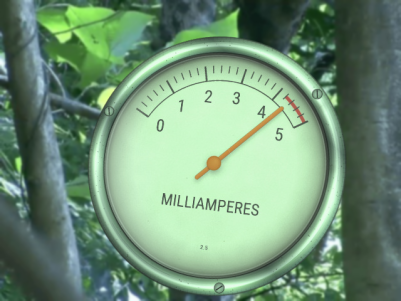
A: 4.4mA
